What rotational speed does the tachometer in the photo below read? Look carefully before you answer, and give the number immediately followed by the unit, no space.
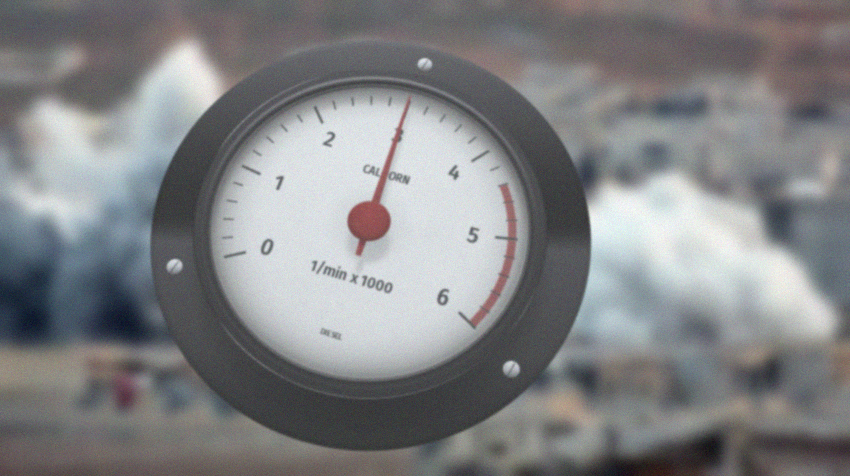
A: 3000rpm
